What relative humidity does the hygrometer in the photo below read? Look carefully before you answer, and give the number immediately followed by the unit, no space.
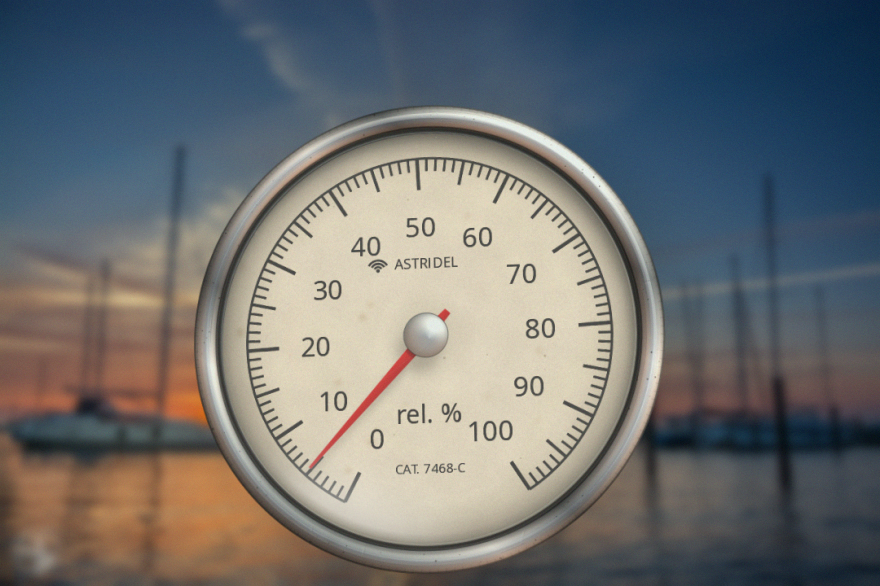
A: 5%
